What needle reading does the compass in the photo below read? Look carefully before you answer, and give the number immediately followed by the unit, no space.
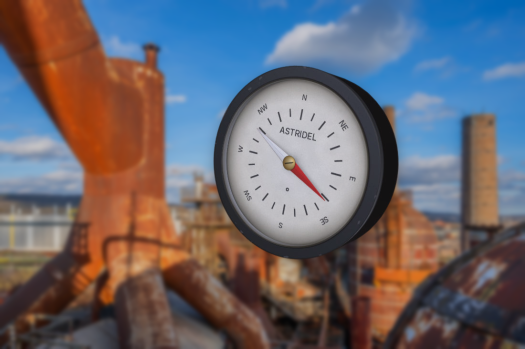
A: 120°
